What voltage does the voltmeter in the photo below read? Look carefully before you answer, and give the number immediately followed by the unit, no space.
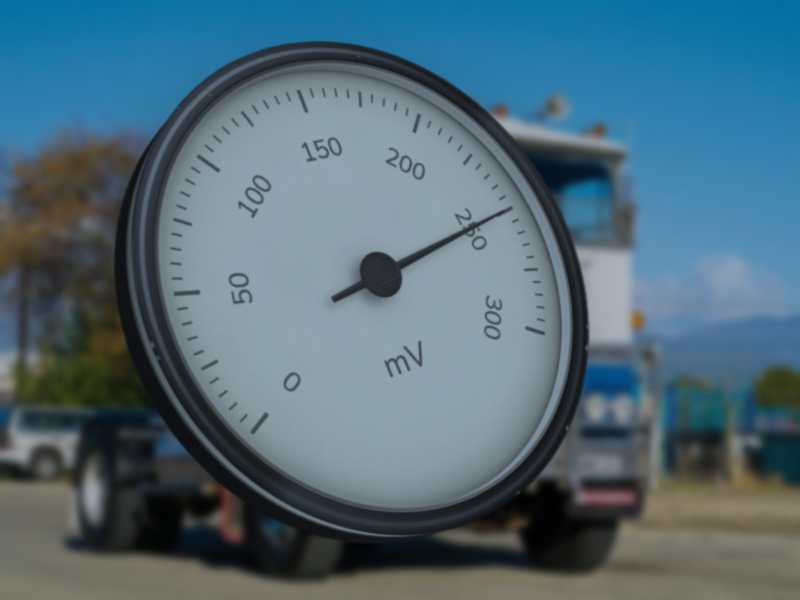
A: 250mV
